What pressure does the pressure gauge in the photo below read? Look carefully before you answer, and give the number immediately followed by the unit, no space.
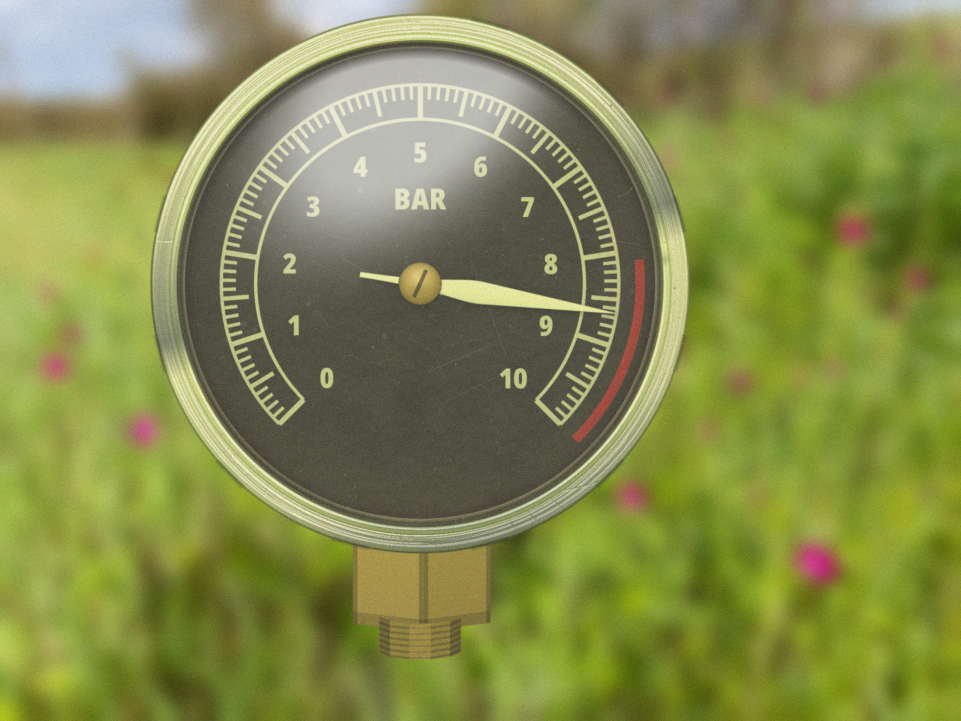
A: 8.65bar
